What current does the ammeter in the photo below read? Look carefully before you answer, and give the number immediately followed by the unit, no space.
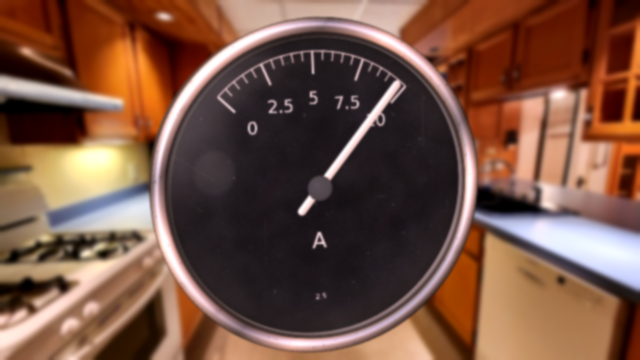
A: 9.5A
